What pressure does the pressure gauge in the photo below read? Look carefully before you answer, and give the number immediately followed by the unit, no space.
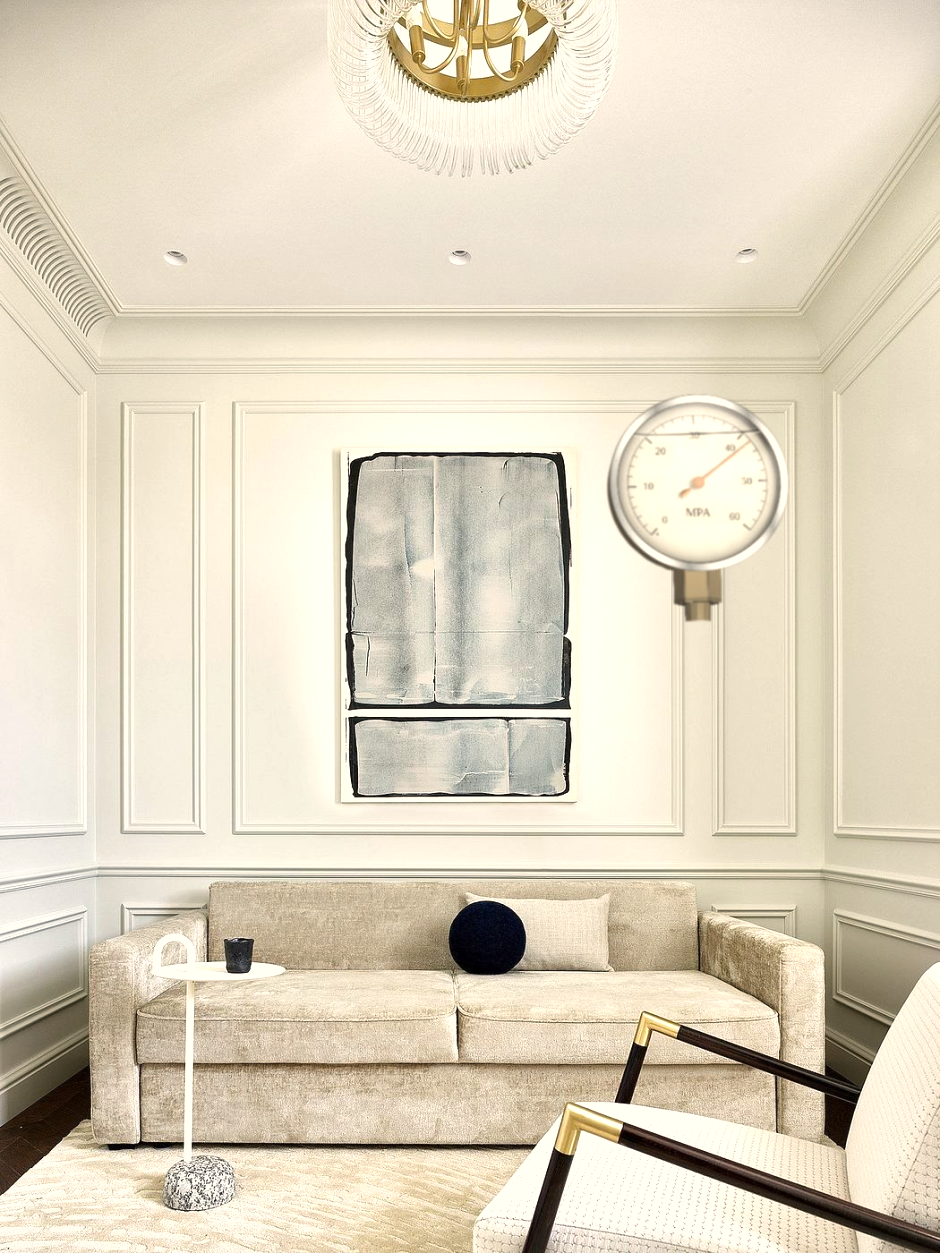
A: 42MPa
